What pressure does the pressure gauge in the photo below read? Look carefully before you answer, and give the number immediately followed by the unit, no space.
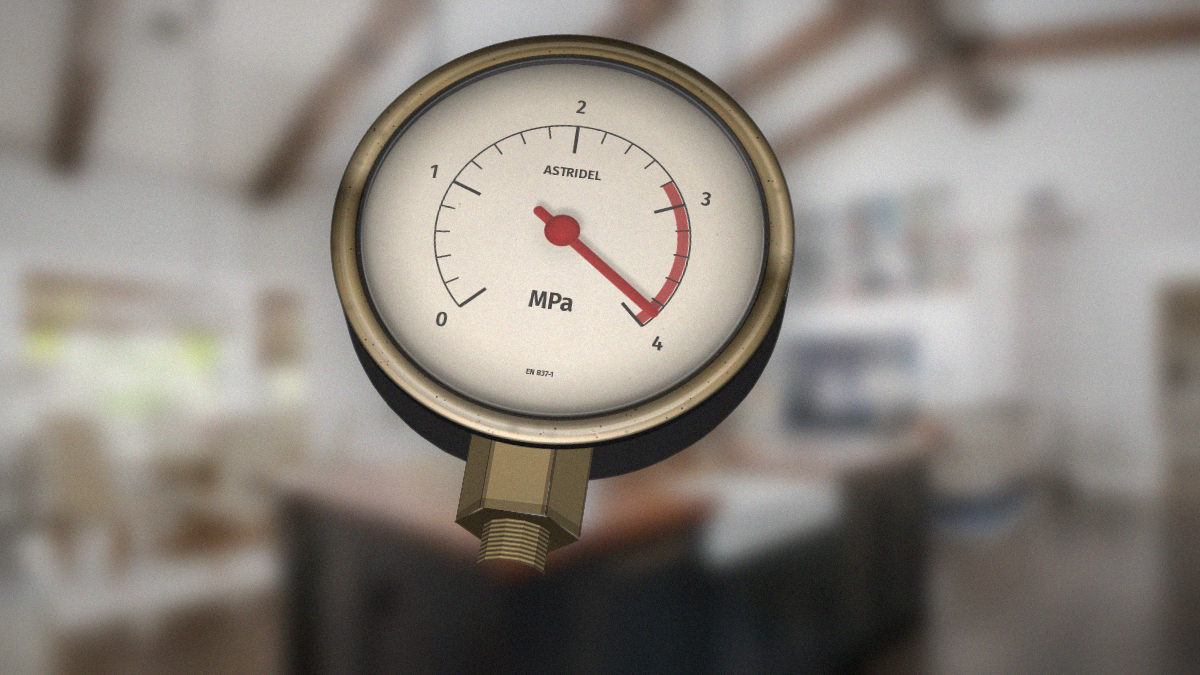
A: 3.9MPa
